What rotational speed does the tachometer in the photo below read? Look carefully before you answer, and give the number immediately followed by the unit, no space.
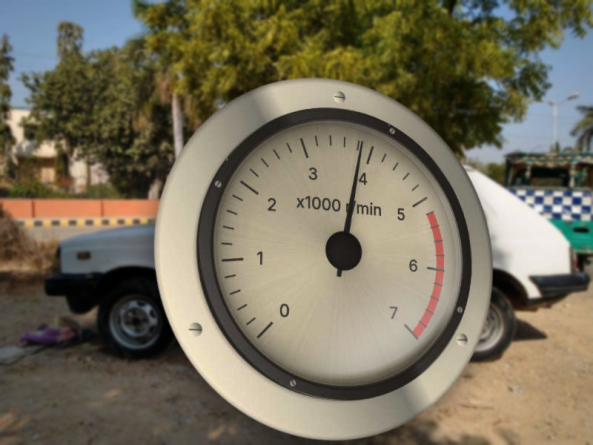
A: 3800rpm
